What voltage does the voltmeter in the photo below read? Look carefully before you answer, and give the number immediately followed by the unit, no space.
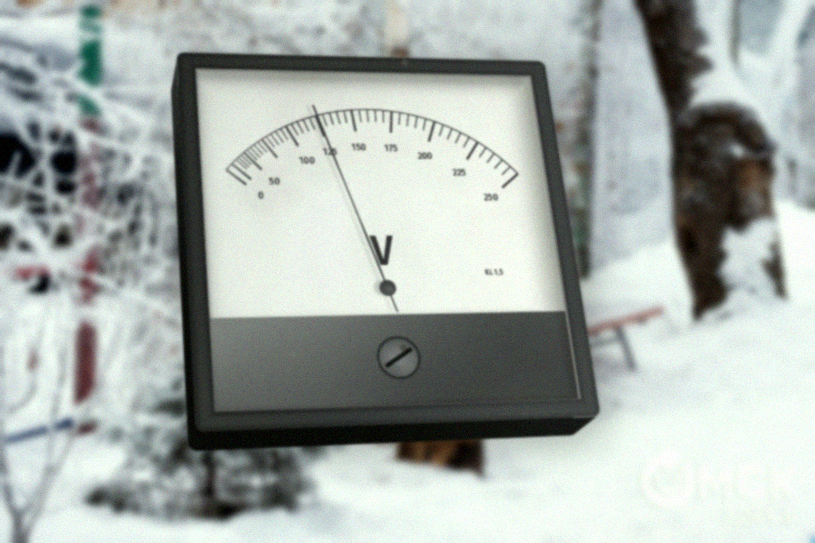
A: 125V
